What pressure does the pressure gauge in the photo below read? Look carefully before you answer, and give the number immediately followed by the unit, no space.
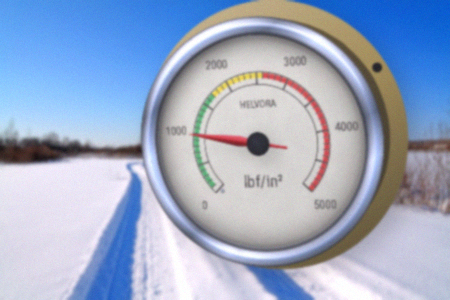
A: 1000psi
